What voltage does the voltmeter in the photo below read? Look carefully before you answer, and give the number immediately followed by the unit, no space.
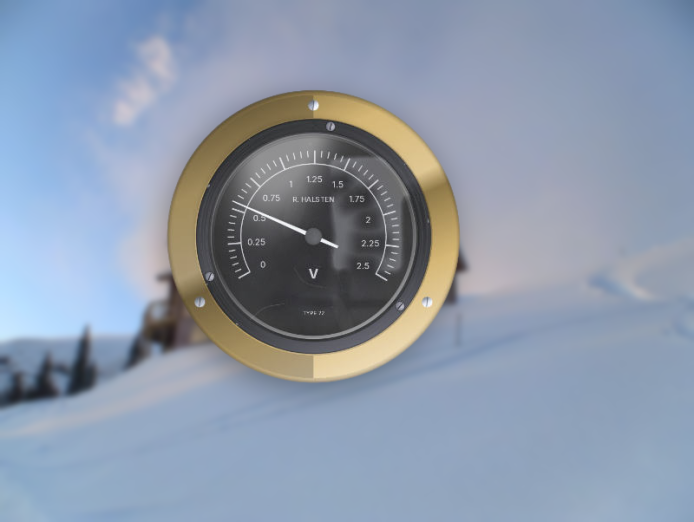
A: 0.55V
